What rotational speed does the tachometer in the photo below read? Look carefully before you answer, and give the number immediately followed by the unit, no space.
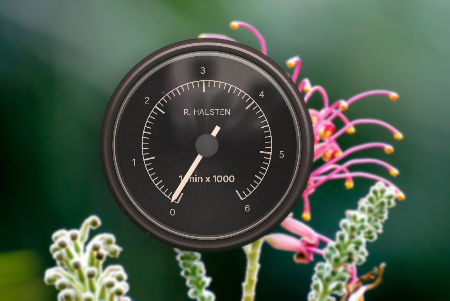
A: 100rpm
